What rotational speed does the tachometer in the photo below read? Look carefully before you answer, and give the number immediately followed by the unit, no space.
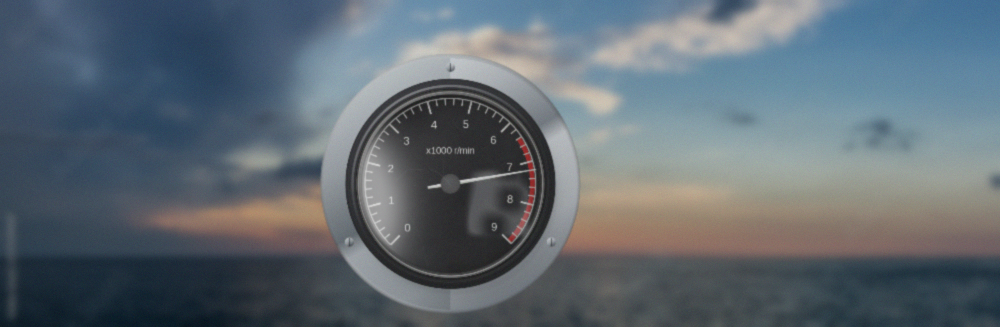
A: 7200rpm
